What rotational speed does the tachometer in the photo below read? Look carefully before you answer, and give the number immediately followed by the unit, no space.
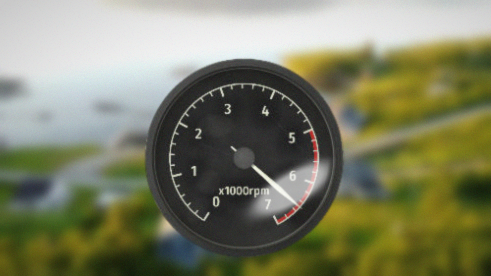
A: 6500rpm
